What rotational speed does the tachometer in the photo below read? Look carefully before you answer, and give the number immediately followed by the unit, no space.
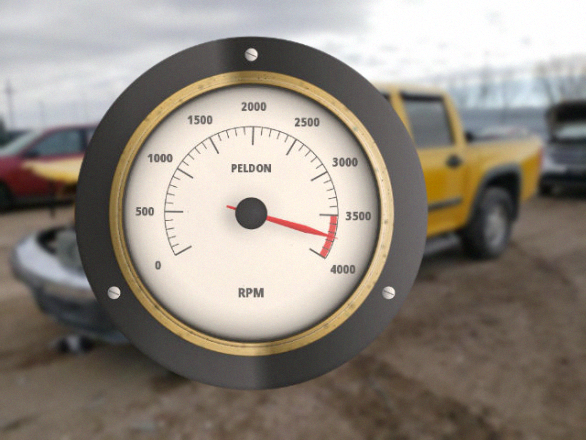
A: 3750rpm
